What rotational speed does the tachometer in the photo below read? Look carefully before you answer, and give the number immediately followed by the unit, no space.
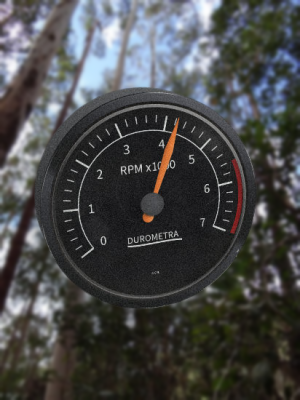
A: 4200rpm
